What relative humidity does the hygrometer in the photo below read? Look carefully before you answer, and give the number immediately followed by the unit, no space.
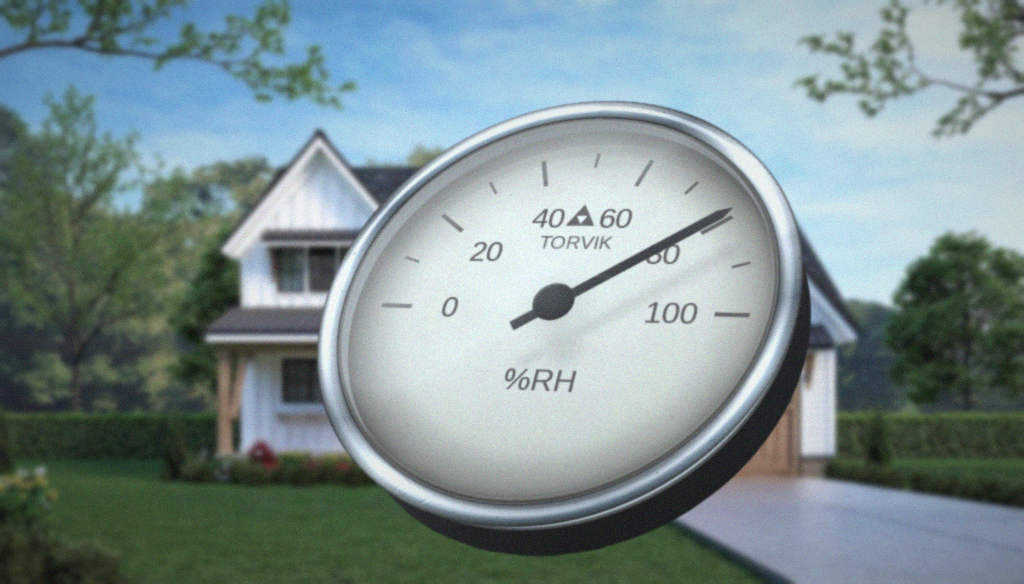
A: 80%
